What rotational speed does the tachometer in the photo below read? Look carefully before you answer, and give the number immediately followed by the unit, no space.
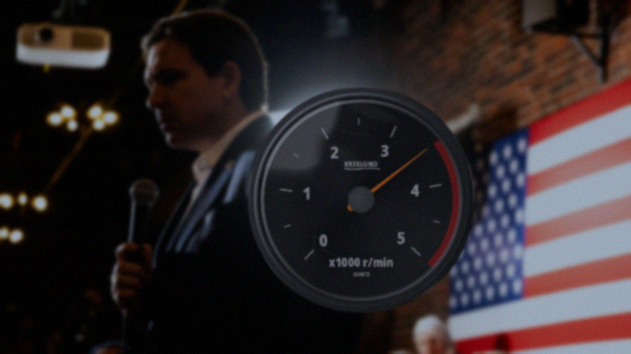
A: 3500rpm
